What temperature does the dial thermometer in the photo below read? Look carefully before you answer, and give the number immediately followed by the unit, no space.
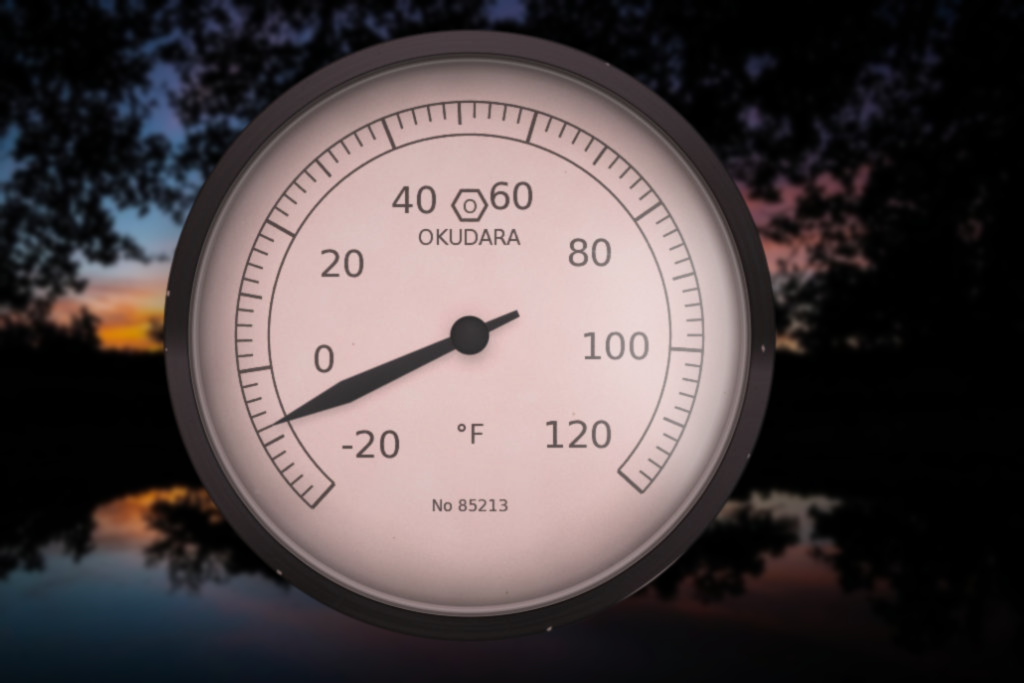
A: -8°F
